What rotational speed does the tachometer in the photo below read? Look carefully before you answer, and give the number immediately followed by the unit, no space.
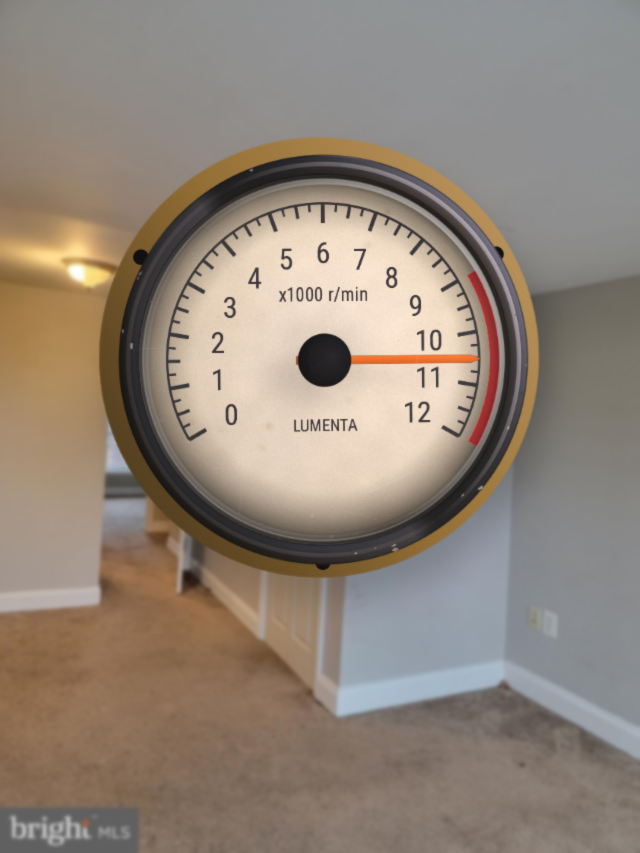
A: 10500rpm
